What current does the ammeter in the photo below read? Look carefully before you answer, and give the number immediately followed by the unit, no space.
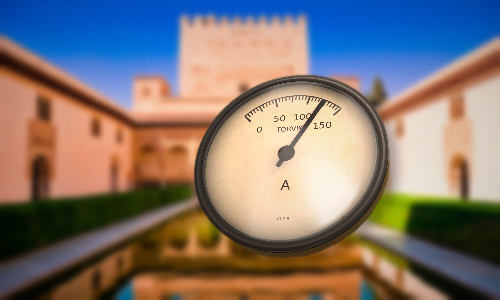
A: 125A
